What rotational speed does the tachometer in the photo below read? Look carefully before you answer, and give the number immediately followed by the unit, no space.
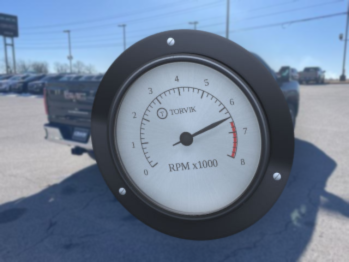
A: 6400rpm
